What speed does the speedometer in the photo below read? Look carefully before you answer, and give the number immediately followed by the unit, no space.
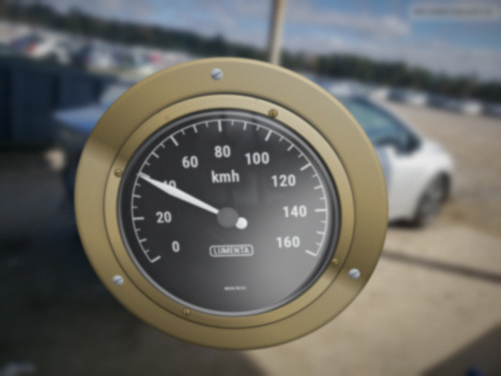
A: 40km/h
